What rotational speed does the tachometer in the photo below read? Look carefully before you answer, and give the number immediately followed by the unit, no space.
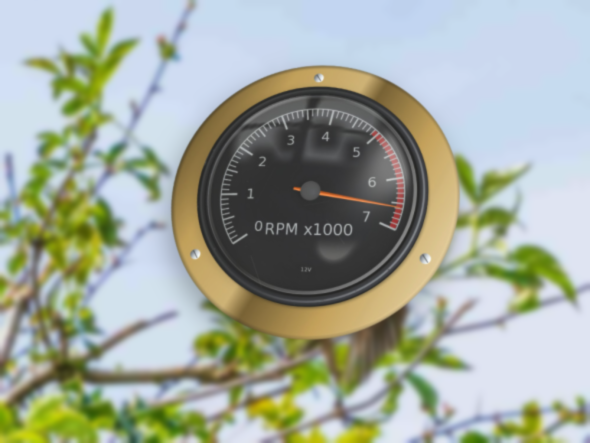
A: 6600rpm
